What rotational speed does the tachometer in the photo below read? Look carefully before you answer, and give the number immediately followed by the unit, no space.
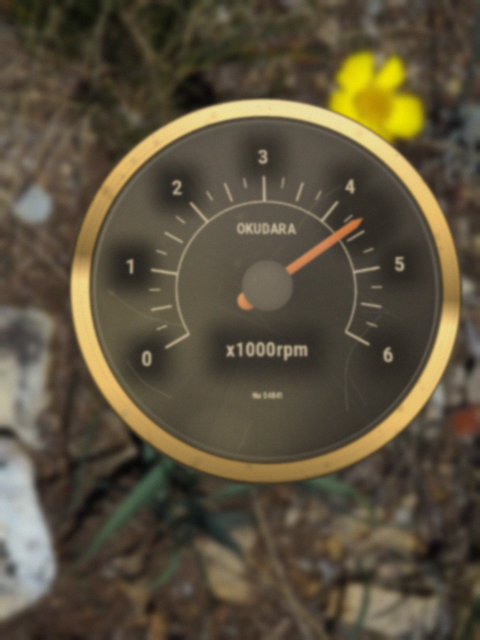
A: 4375rpm
